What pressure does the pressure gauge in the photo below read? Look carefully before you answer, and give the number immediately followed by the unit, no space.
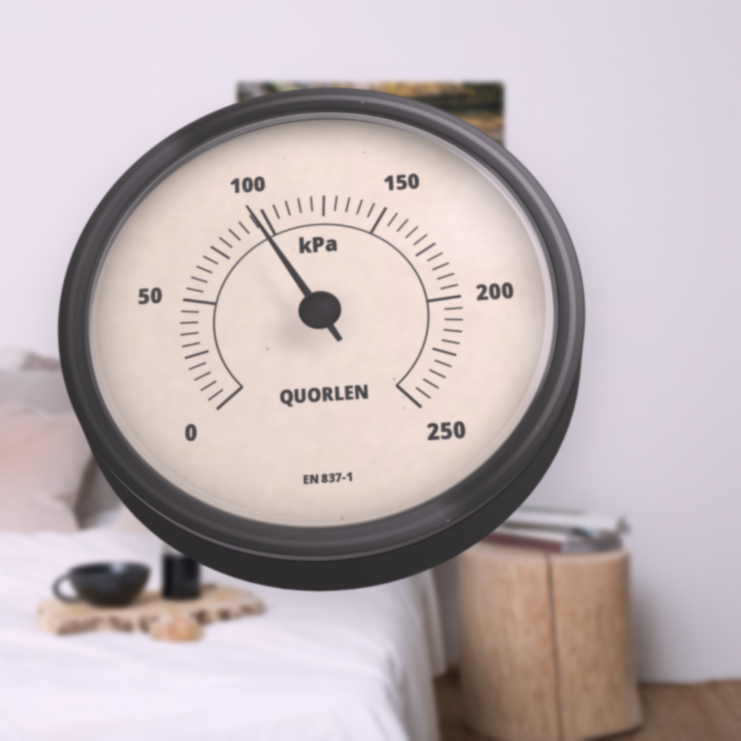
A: 95kPa
